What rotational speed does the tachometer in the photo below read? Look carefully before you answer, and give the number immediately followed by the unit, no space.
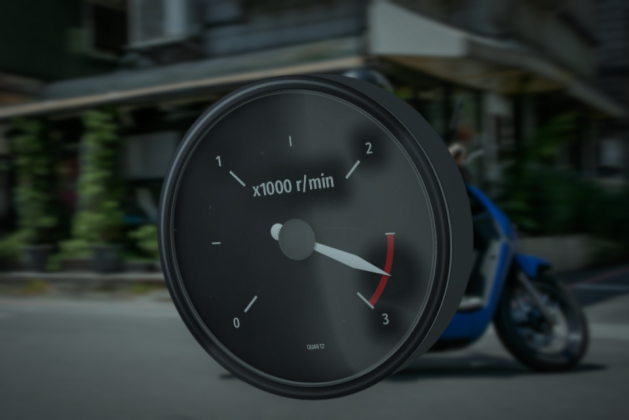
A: 2750rpm
